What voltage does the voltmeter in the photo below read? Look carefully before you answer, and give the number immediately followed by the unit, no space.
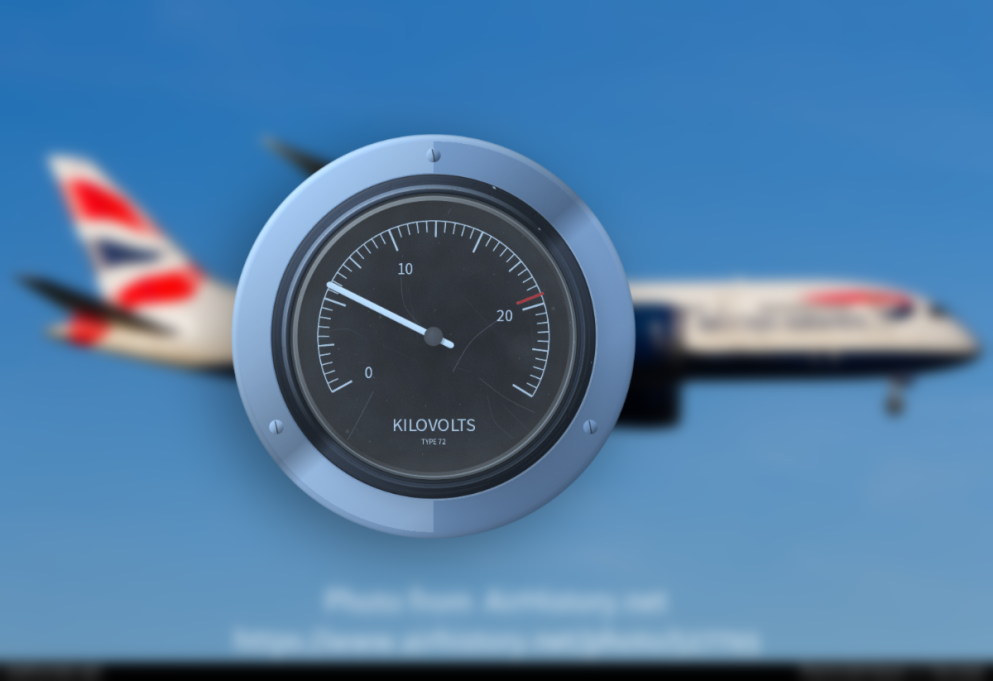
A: 5.75kV
